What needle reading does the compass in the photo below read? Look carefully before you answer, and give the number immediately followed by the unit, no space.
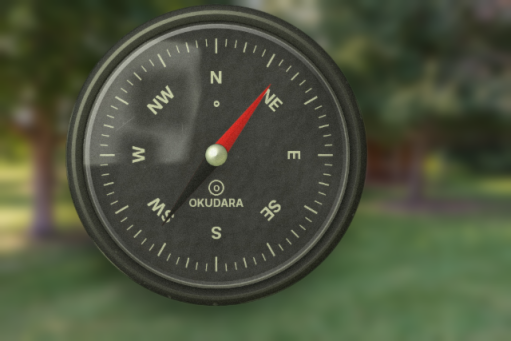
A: 37.5°
